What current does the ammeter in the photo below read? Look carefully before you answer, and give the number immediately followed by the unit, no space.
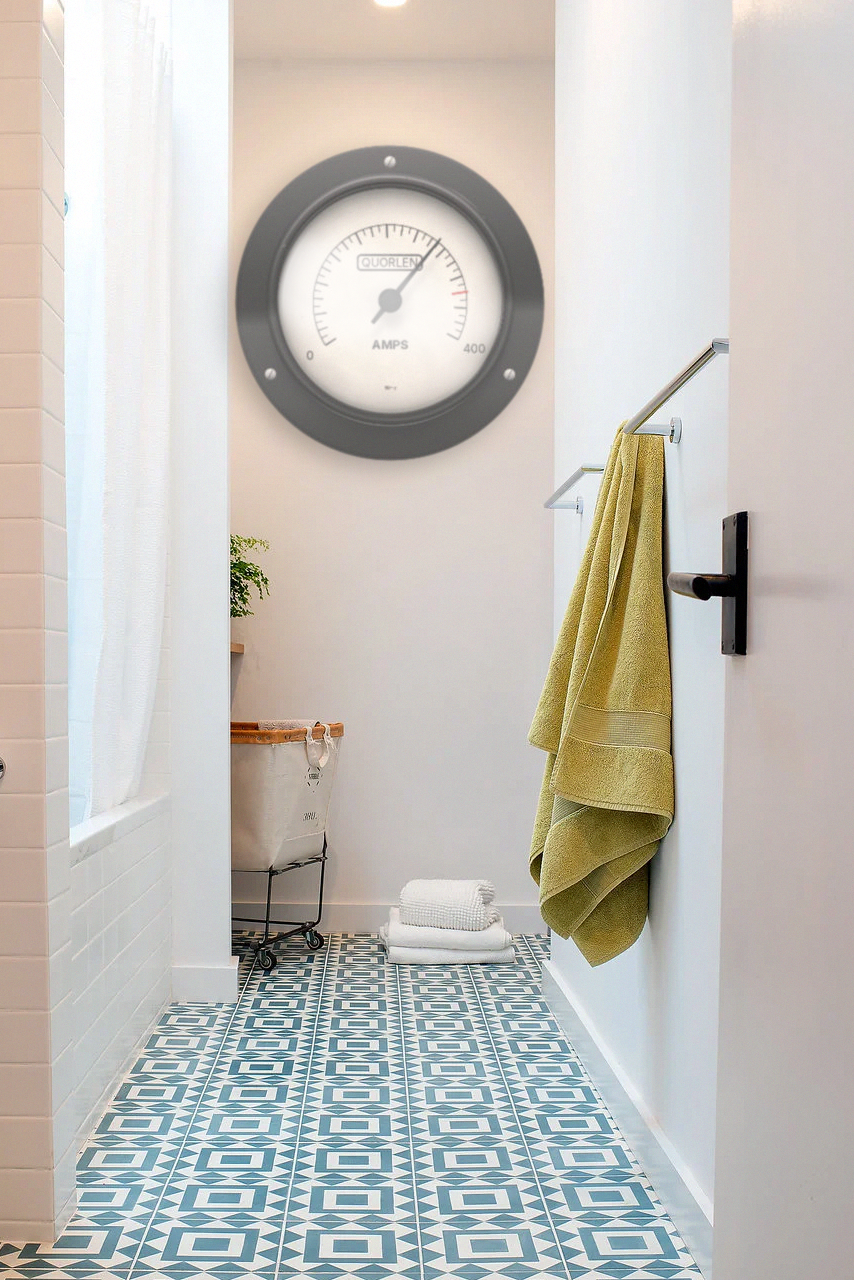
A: 270A
